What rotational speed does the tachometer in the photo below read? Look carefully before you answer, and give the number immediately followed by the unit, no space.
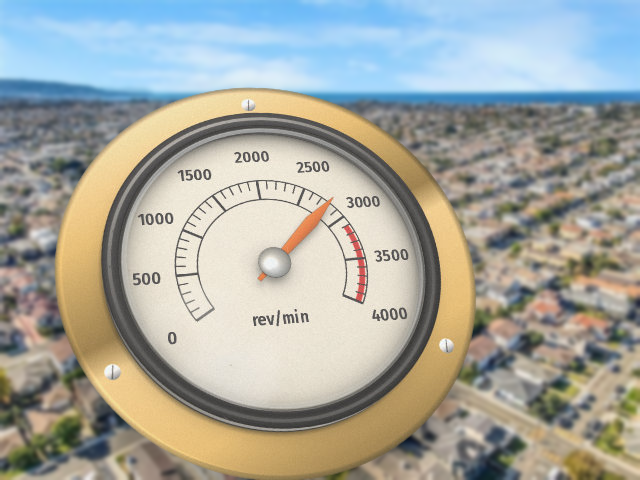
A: 2800rpm
